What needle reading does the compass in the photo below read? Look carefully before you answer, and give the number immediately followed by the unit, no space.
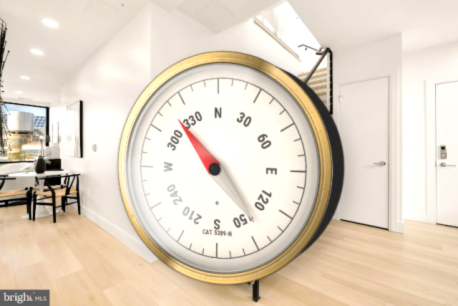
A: 320°
